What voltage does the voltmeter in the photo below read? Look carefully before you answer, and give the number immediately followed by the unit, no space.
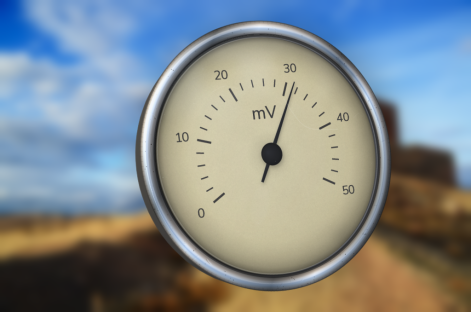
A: 31mV
